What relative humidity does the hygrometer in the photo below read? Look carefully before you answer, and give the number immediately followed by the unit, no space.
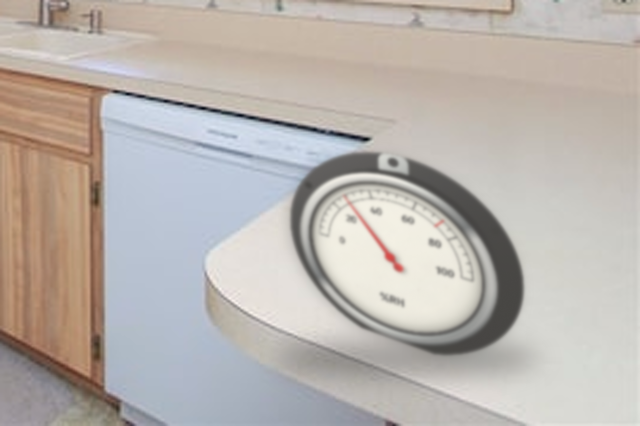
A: 28%
